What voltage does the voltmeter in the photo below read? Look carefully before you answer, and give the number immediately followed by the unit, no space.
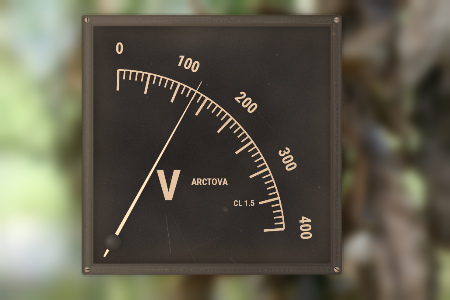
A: 130V
